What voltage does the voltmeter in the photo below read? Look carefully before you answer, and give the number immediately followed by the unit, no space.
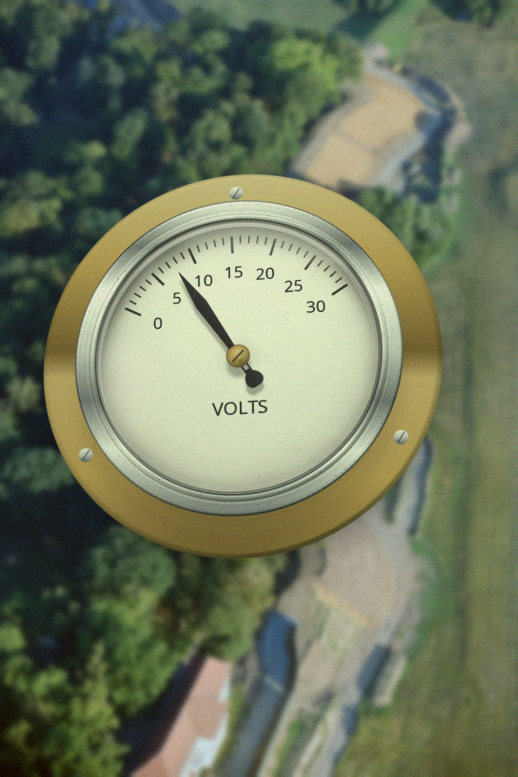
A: 7.5V
